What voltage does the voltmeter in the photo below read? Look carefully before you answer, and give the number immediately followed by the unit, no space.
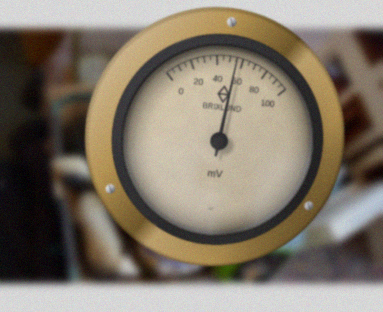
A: 55mV
